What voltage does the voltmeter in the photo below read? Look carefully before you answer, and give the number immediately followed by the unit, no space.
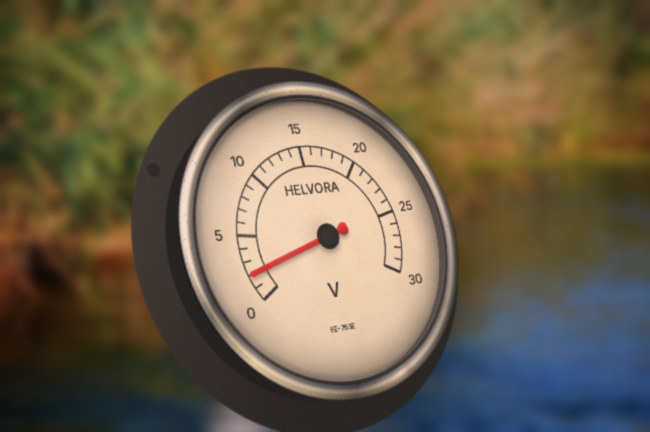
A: 2V
